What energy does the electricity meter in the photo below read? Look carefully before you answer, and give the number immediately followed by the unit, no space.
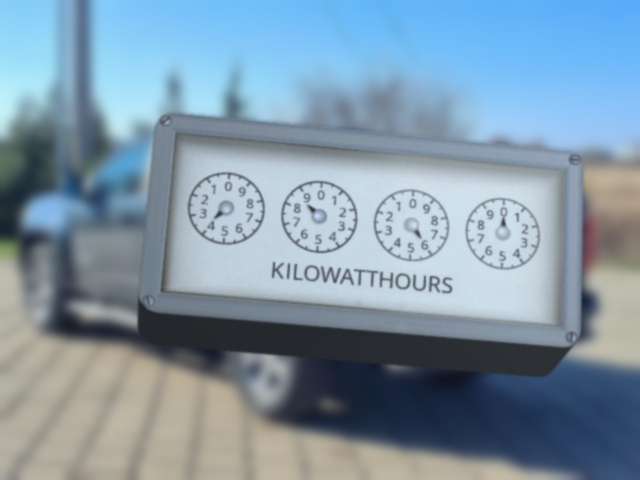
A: 3860kWh
